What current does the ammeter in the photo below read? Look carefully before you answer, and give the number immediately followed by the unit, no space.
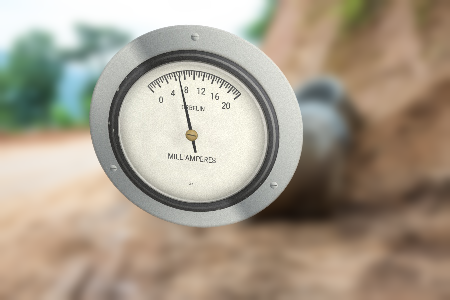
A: 7mA
